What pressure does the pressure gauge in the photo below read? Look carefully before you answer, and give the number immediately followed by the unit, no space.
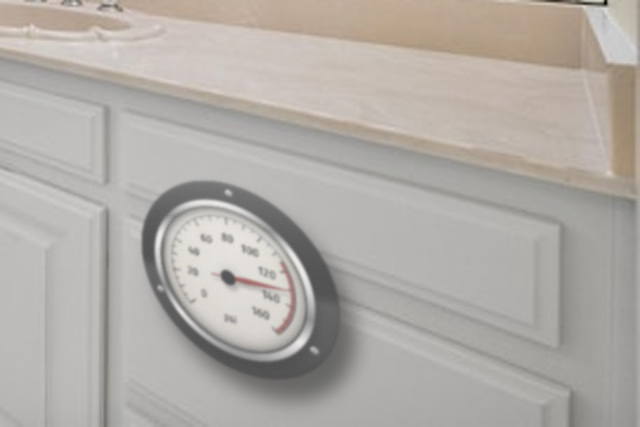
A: 130psi
